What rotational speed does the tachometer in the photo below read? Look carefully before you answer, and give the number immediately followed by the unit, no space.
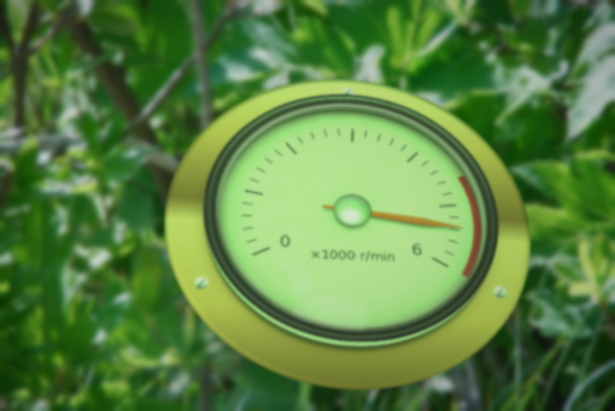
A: 5400rpm
